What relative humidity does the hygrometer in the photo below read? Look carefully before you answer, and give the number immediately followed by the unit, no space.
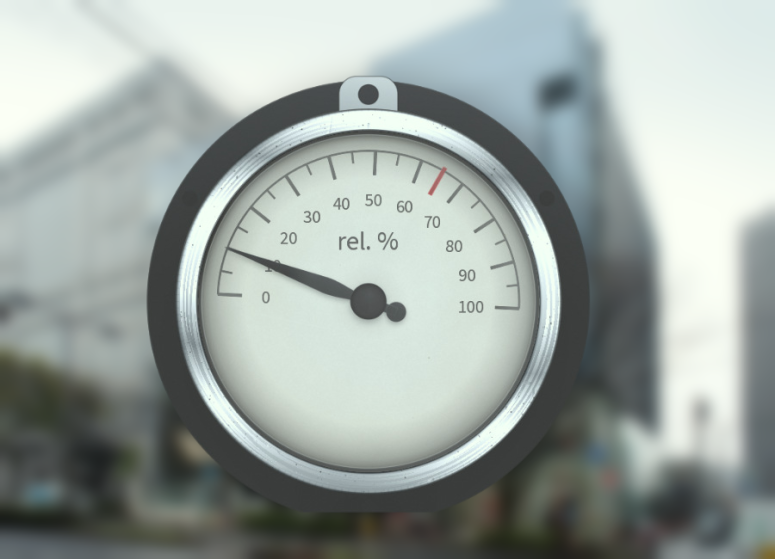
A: 10%
